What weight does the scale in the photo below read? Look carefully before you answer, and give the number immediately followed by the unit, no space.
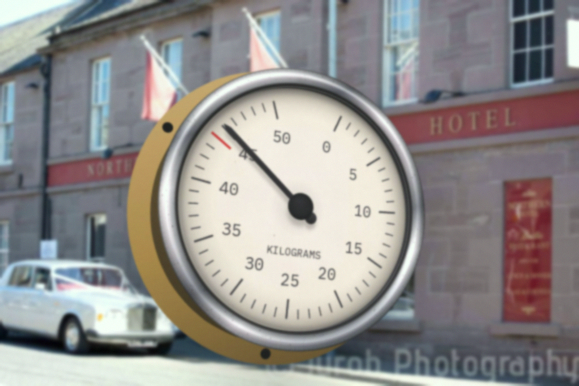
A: 45kg
